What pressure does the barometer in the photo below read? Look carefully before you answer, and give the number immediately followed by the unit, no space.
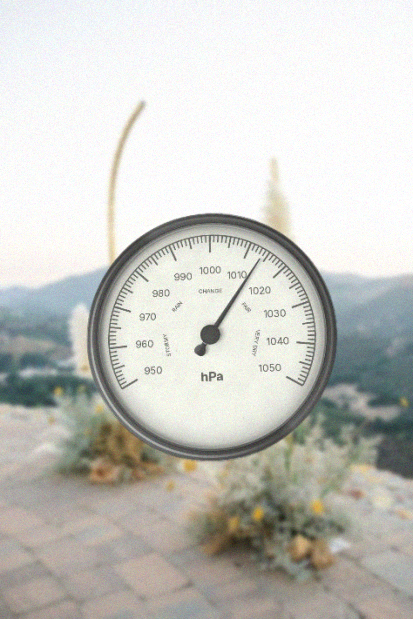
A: 1014hPa
